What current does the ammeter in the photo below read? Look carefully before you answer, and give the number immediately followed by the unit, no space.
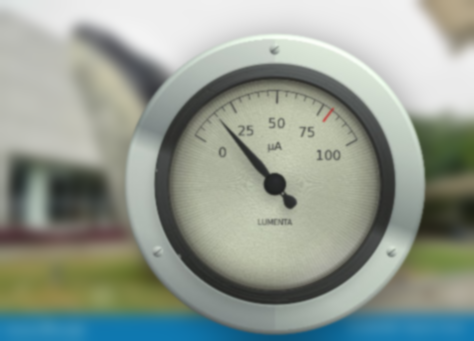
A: 15µA
